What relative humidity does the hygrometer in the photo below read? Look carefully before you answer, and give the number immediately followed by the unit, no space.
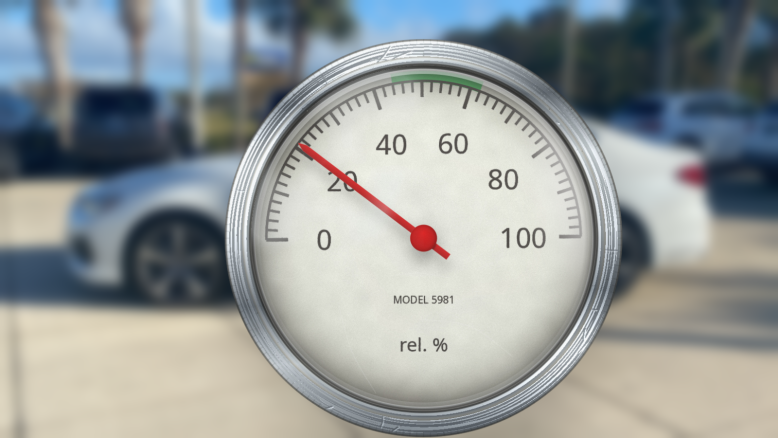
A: 21%
